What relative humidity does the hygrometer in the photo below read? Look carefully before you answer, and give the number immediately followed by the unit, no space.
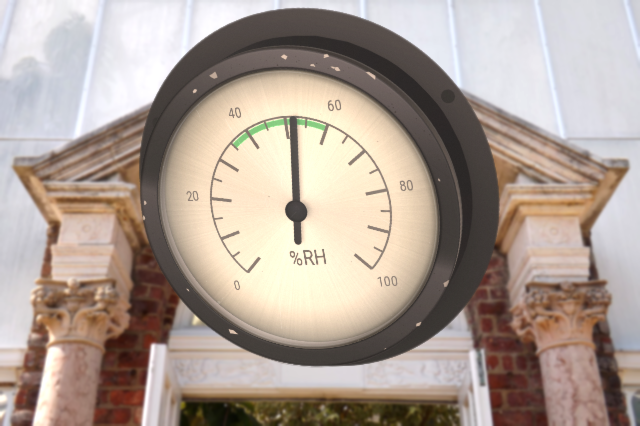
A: 52.5%
